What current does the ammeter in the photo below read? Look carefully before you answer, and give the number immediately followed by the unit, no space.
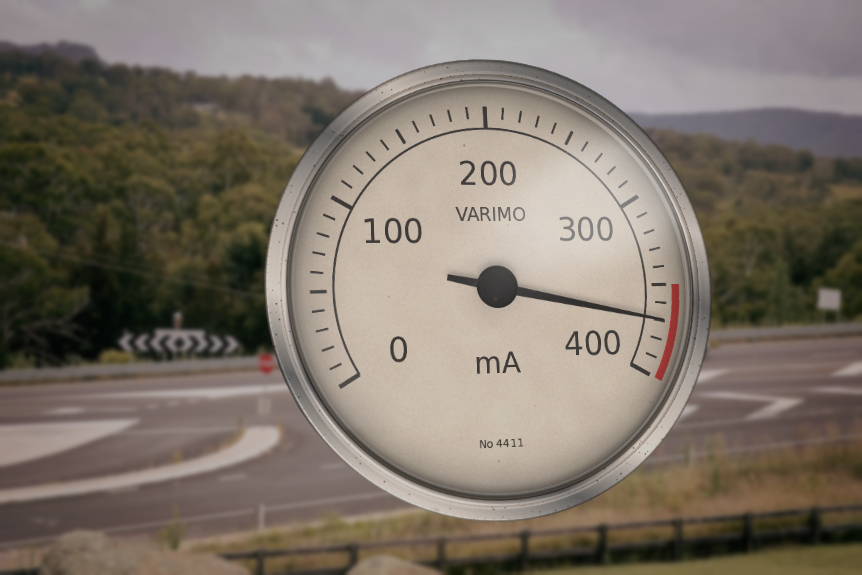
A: 370mA
